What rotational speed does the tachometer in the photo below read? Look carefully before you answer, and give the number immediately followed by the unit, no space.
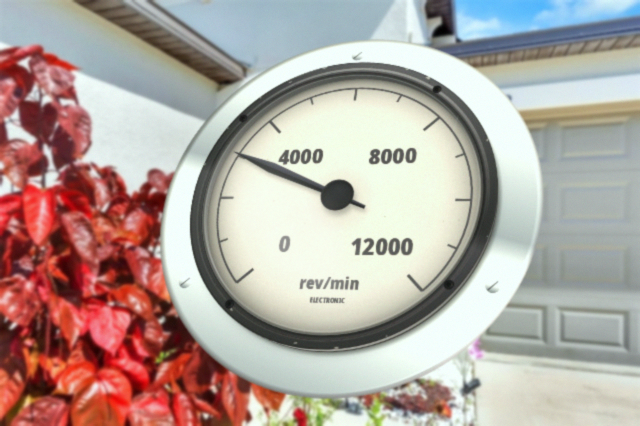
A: 3000rpm
